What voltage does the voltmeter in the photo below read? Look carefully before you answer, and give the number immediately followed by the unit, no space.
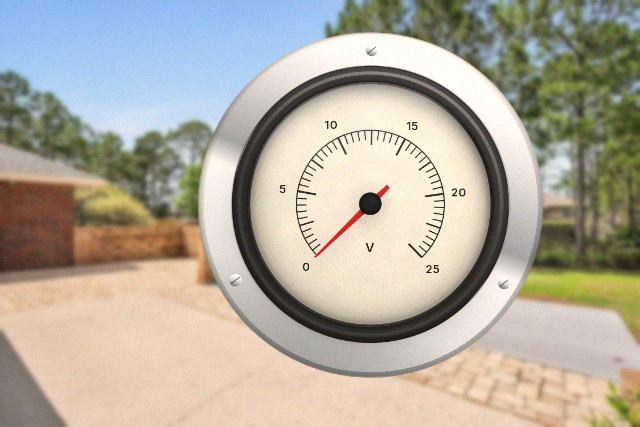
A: 0V
